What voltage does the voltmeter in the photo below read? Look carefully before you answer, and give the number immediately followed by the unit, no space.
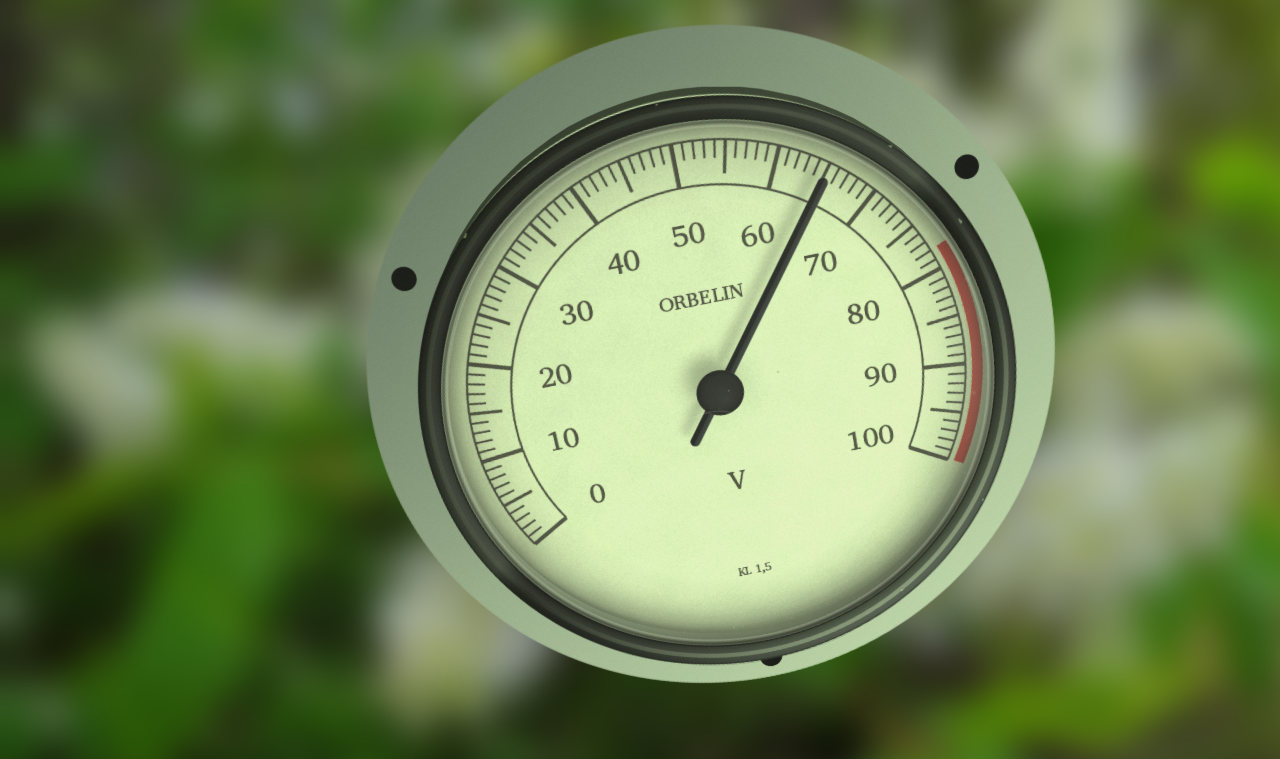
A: 65V
